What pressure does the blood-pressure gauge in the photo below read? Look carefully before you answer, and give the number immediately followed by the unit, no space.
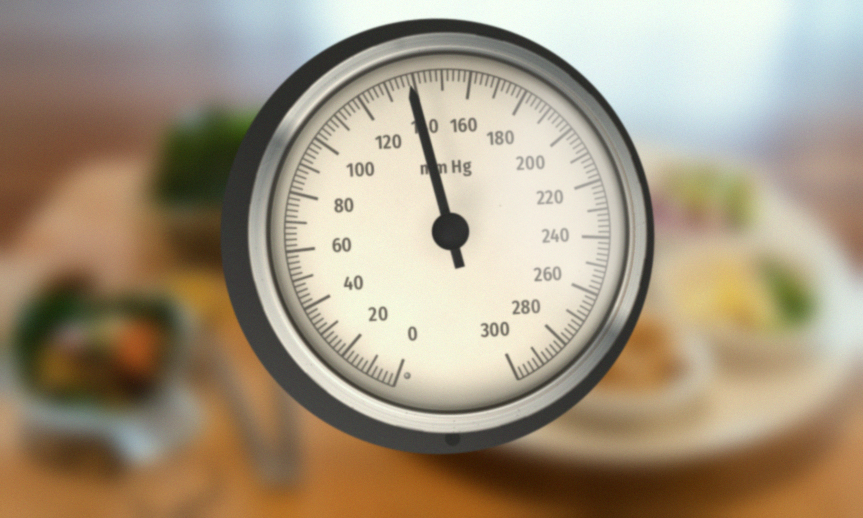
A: 138mmHg
